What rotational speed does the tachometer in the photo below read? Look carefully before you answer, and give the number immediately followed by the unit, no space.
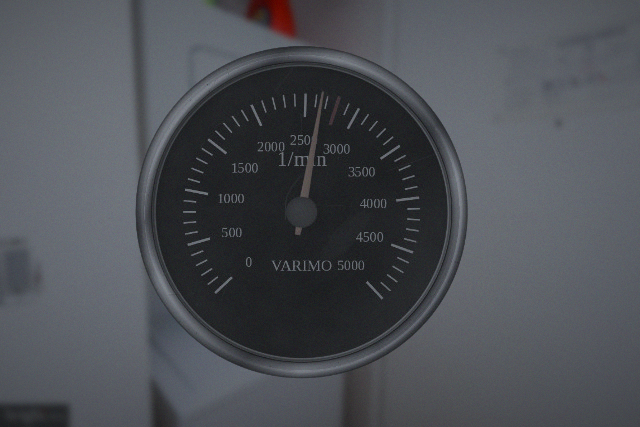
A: 2650rpm
